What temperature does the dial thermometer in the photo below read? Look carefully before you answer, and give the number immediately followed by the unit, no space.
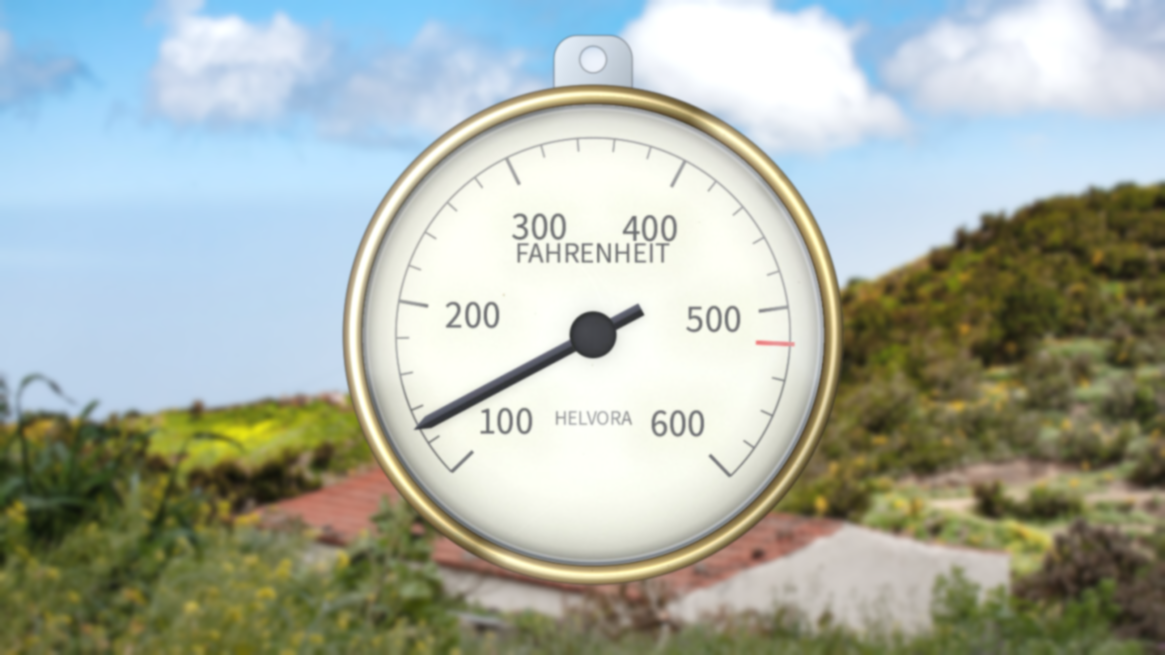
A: 130°F
